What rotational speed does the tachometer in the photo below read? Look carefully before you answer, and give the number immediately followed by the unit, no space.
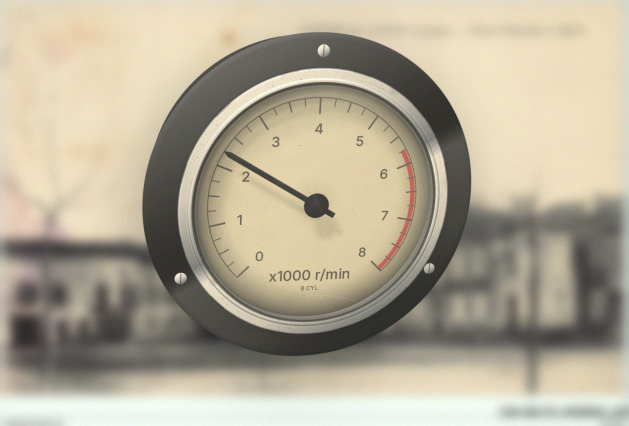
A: 2250rpm
